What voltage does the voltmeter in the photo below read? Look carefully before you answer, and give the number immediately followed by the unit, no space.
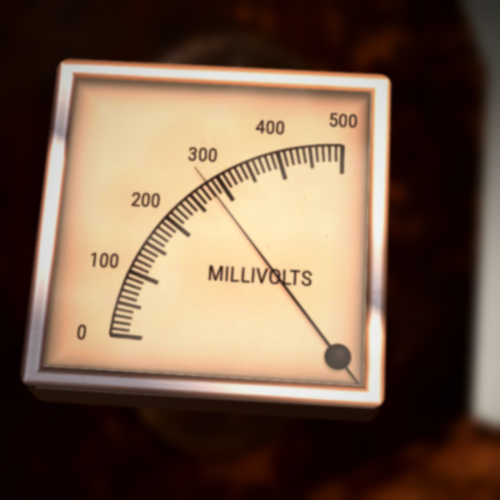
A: 280mV
